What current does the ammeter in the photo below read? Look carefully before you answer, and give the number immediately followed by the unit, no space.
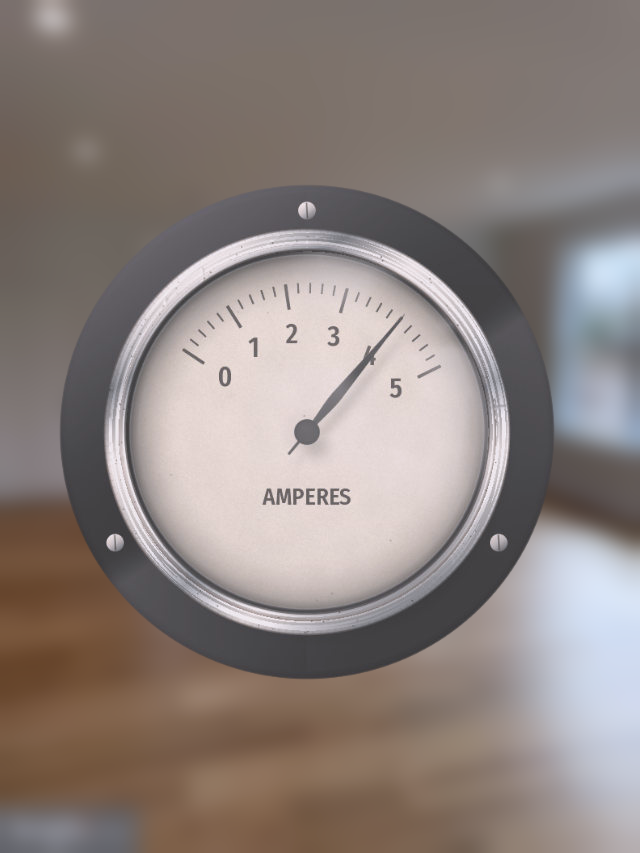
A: 4A
